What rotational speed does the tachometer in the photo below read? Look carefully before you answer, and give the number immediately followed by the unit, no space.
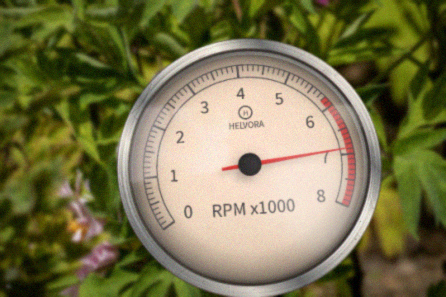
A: 6900rpm
